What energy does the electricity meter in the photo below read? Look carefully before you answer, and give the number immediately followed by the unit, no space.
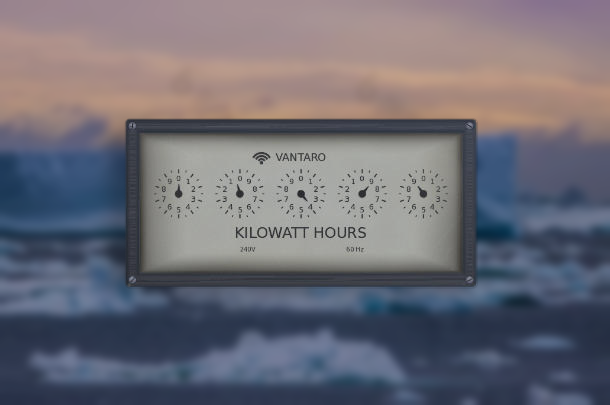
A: 389kWh
